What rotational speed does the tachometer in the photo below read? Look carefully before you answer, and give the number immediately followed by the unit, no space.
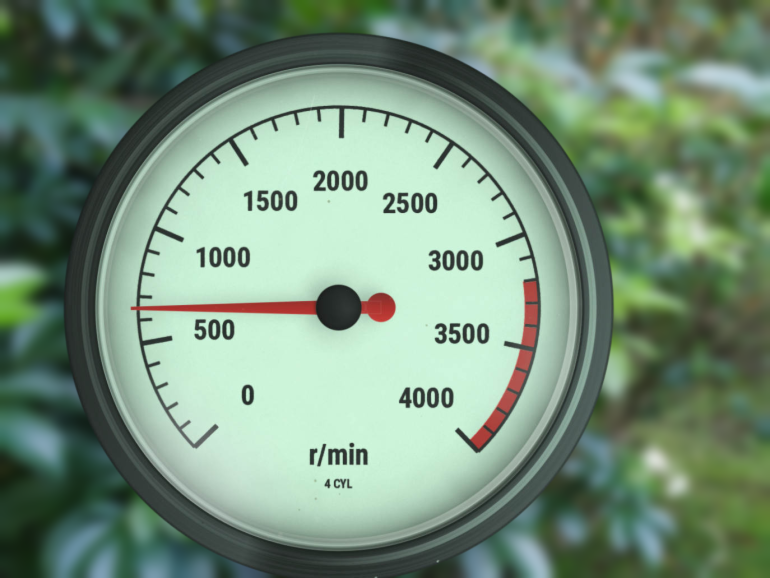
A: 650rpm
